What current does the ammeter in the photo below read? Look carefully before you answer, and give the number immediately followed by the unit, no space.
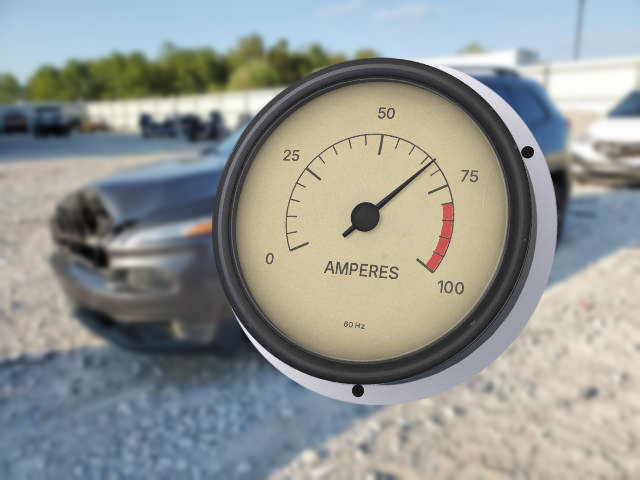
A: 67.5A
